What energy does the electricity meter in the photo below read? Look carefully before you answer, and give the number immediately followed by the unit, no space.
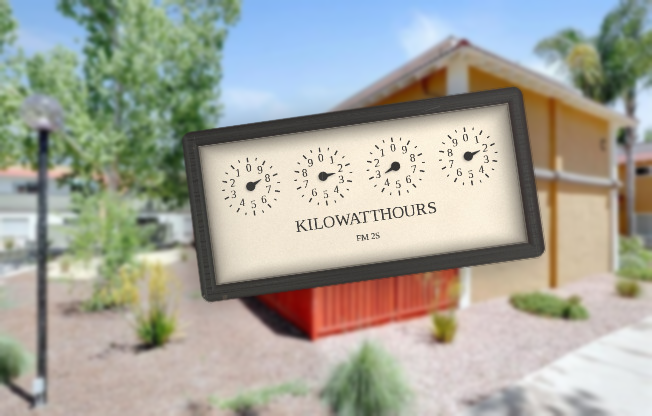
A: 8232kWh
